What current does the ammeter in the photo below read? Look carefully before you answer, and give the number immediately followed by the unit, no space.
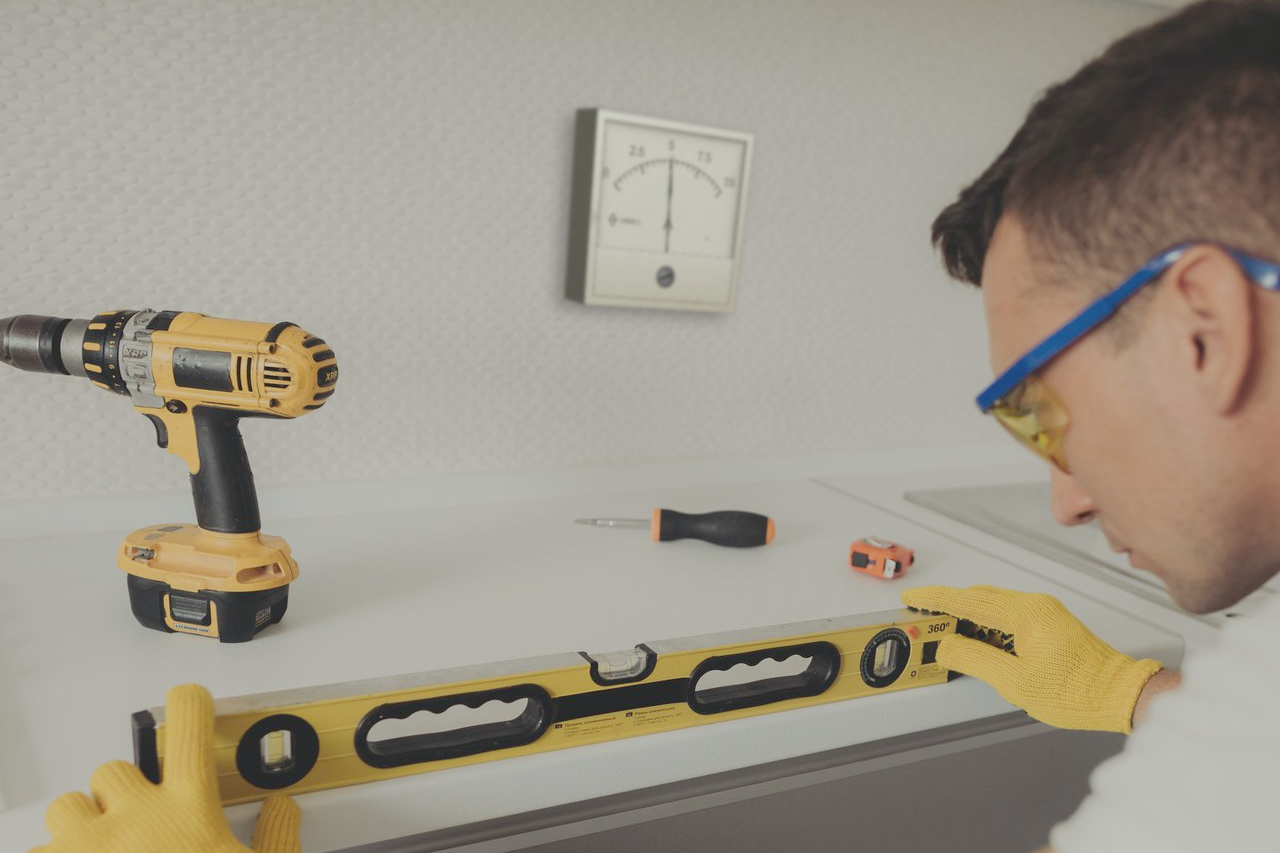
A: 5A
